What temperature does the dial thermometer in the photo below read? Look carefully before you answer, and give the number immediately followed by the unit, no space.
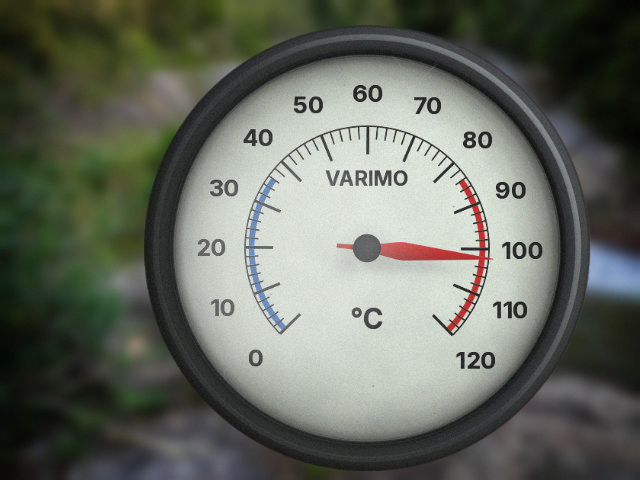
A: 102°C
